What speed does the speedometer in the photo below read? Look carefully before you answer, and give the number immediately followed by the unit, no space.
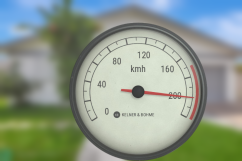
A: 200km/h
